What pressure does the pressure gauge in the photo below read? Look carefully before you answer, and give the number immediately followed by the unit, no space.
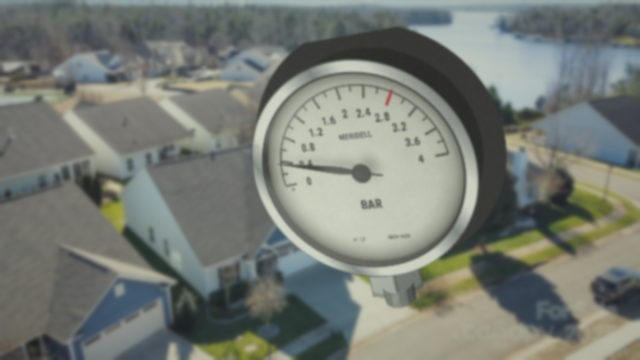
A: 0.4bar
